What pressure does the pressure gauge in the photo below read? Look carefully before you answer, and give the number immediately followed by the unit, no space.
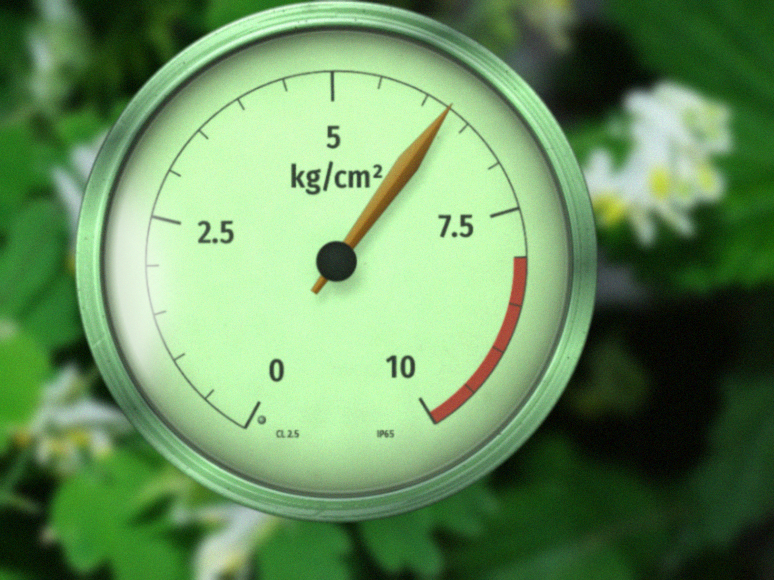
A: 6.25kg/cm²
